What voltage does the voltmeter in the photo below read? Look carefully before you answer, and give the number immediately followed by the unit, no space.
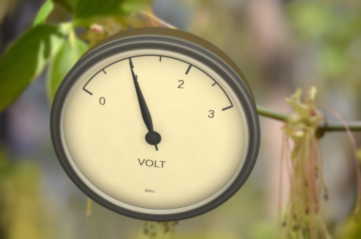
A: 1V
